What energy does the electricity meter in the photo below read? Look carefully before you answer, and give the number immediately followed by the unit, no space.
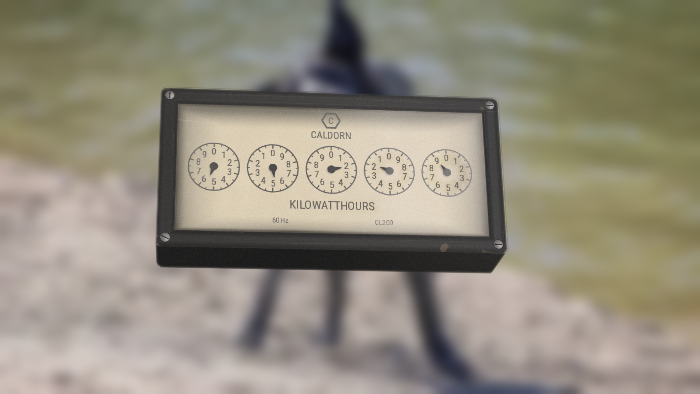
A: 55219kWh
